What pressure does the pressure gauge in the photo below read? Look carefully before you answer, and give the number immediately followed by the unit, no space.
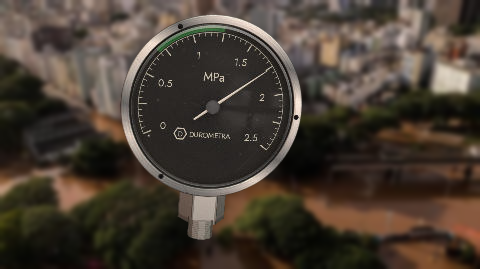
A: 1.75MPa
